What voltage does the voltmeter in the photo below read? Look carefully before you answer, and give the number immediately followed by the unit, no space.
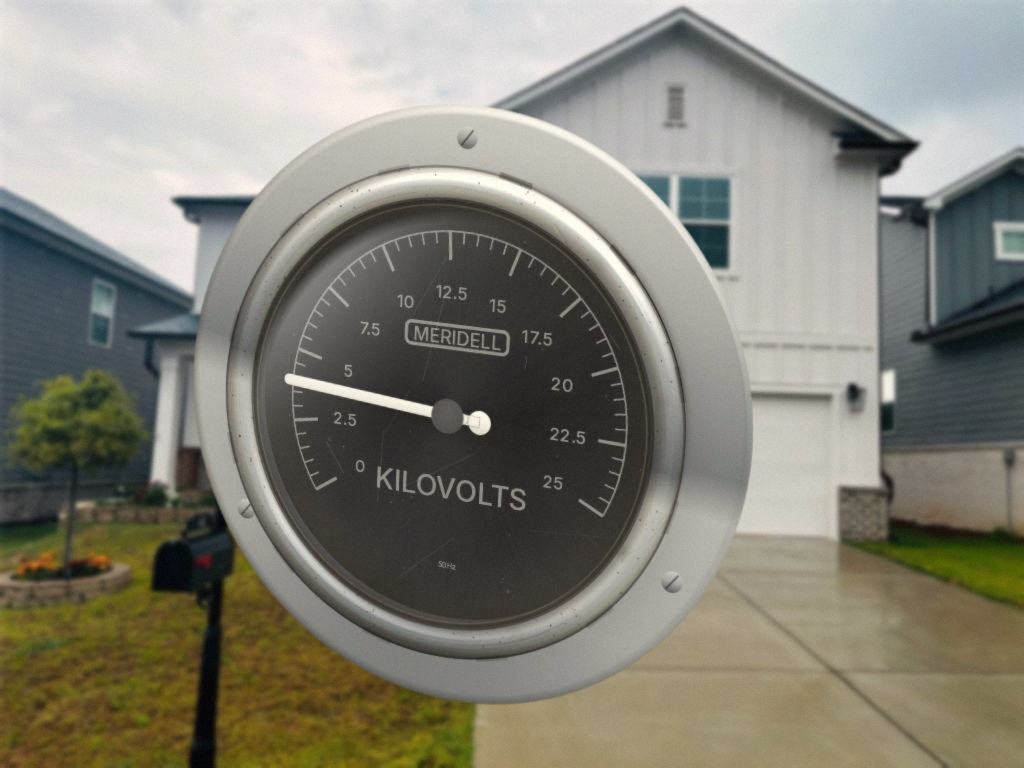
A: 4kV
